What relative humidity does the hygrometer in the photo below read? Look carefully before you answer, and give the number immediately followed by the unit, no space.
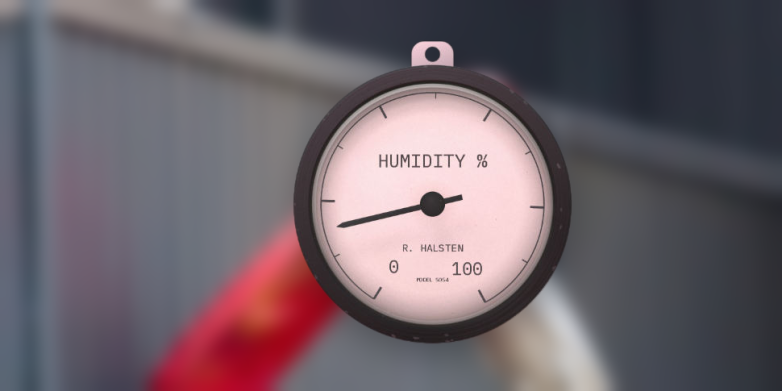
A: 15%
